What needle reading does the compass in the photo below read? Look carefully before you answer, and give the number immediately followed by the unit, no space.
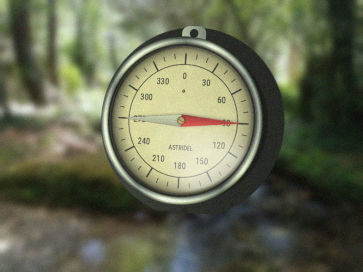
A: 90°
